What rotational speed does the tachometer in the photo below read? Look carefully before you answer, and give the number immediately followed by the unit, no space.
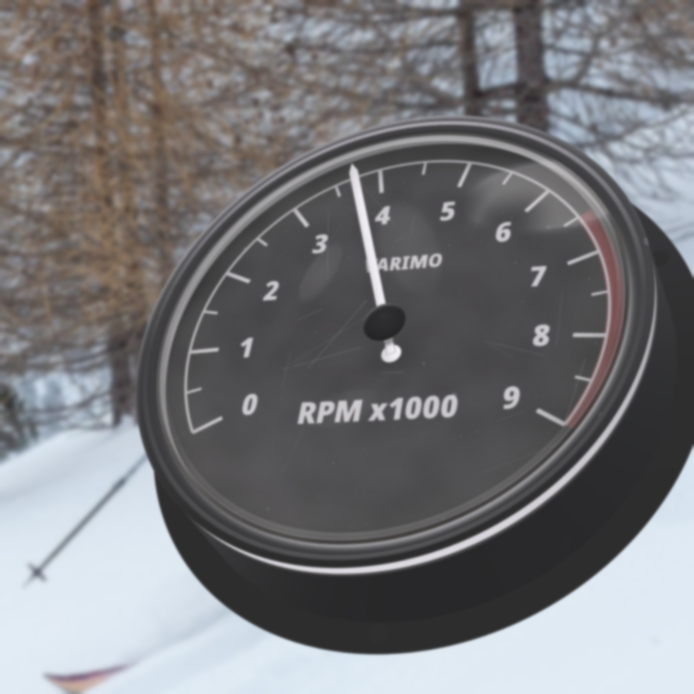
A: 3750rpm
